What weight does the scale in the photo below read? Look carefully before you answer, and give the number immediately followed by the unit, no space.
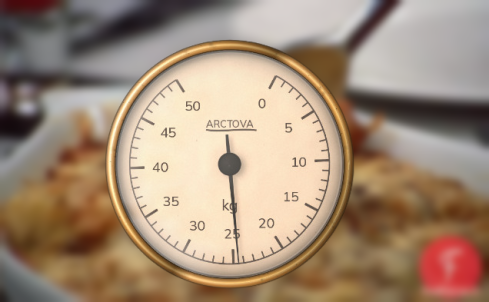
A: 24.5kg
